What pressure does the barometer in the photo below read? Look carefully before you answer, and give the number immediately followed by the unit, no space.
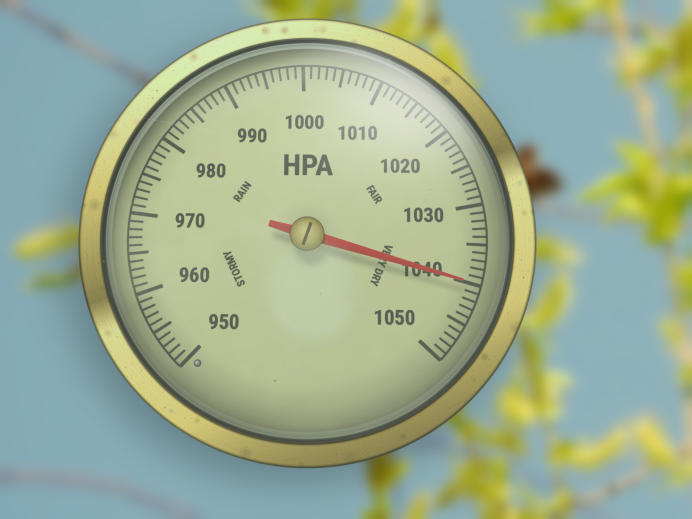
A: 1040hPa
